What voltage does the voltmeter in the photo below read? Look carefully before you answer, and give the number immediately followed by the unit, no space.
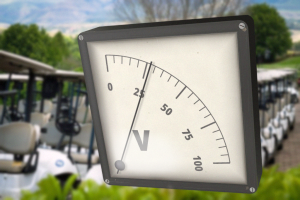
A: 27.5V
